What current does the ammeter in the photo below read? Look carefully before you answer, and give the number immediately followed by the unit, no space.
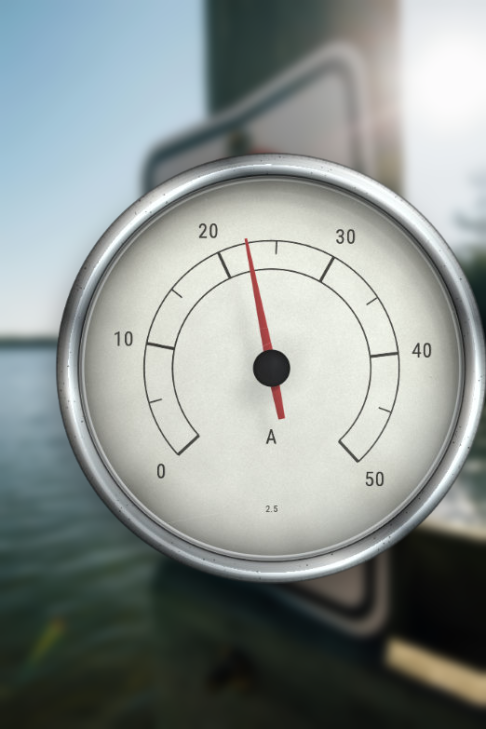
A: 22.5A
